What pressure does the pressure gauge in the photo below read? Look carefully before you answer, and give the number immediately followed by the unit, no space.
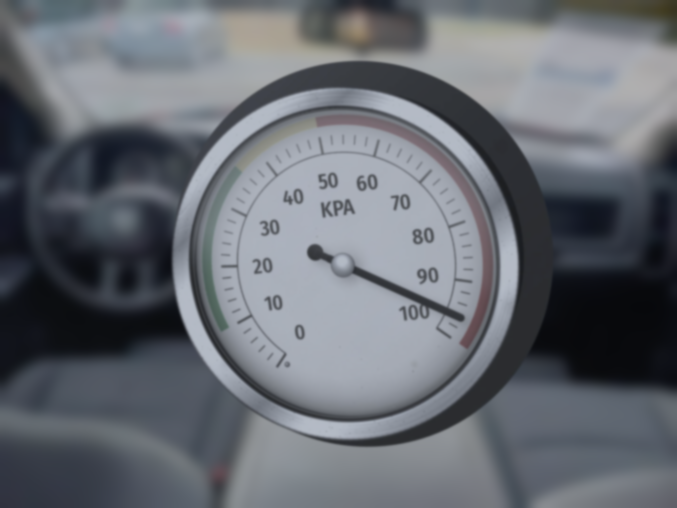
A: 96kPa
